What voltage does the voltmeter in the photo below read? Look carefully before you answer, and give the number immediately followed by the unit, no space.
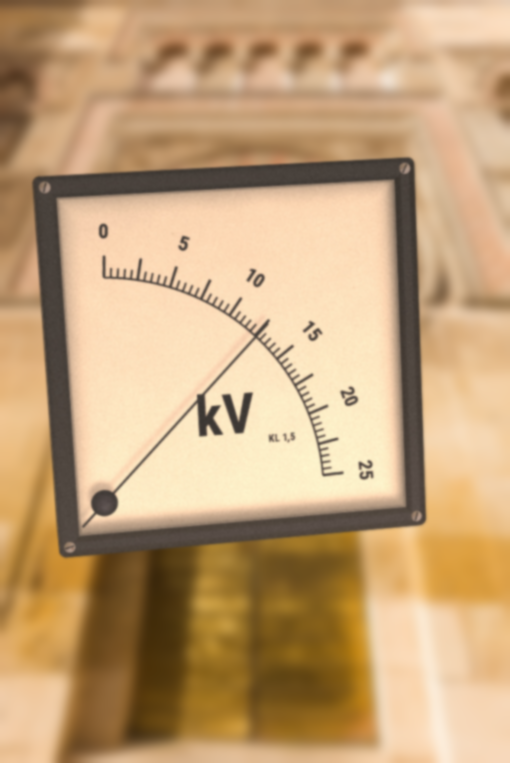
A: 12.5kV
